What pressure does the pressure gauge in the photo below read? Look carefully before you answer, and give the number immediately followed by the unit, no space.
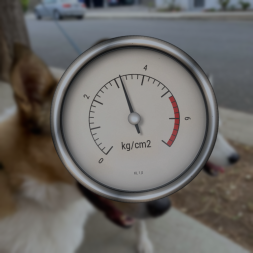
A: 3.2kg/cm²
